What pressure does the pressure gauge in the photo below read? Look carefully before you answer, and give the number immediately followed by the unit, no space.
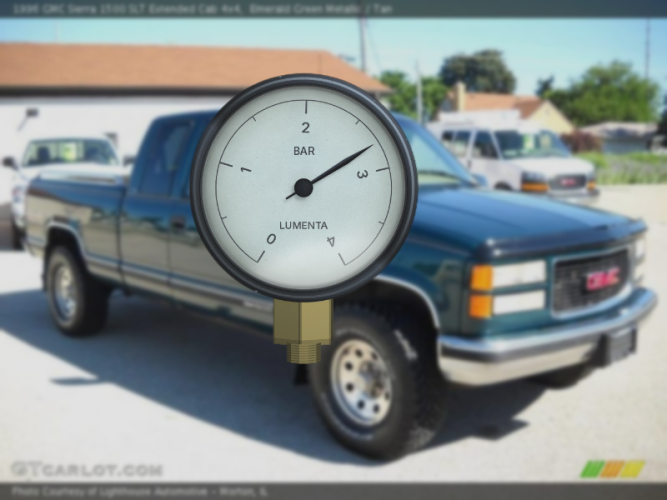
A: 2.75bar
